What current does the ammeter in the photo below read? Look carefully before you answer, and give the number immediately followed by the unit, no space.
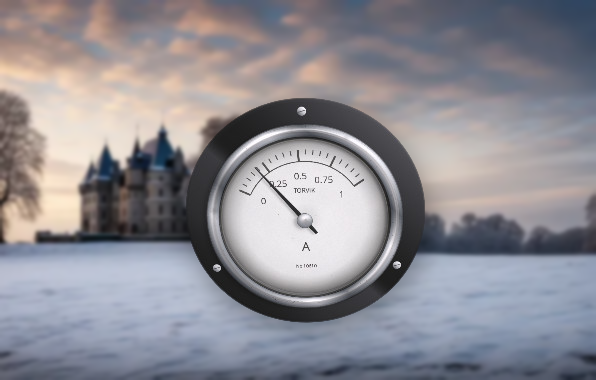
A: 0.2A
